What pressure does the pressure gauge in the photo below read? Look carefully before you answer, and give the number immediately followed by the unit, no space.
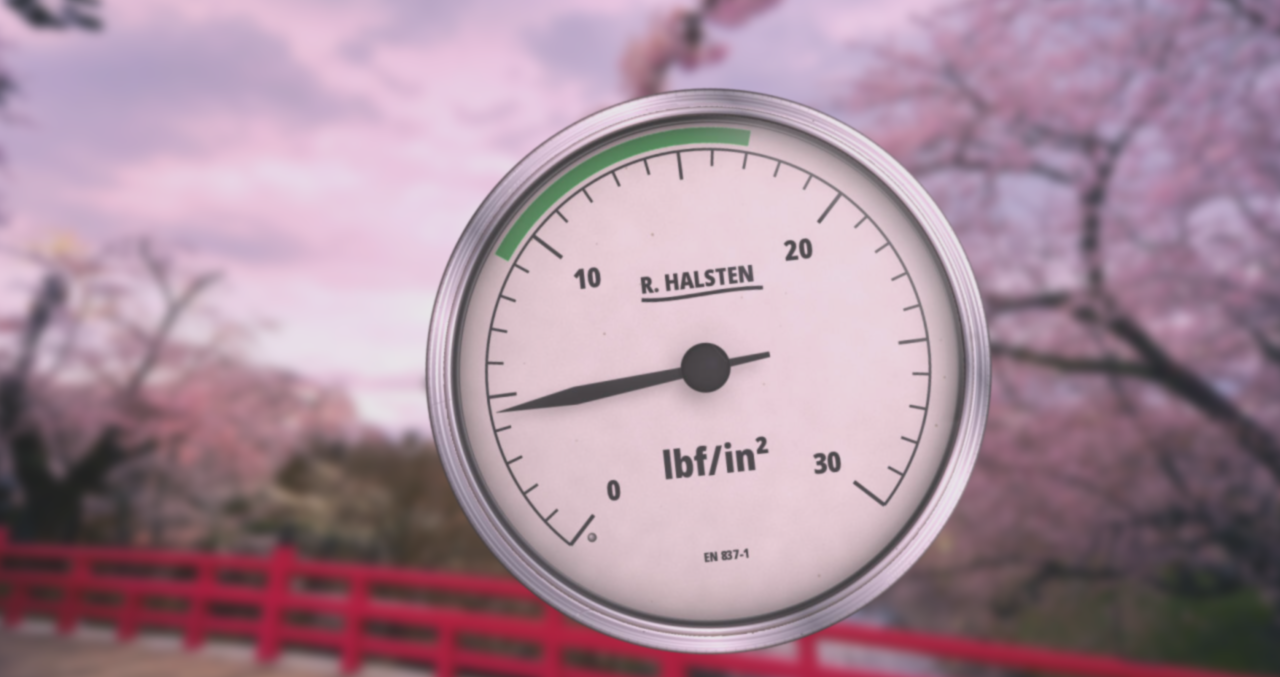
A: 4.5psi
